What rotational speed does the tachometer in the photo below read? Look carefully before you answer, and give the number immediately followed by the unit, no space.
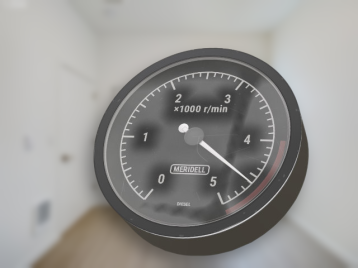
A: 4600rpm
